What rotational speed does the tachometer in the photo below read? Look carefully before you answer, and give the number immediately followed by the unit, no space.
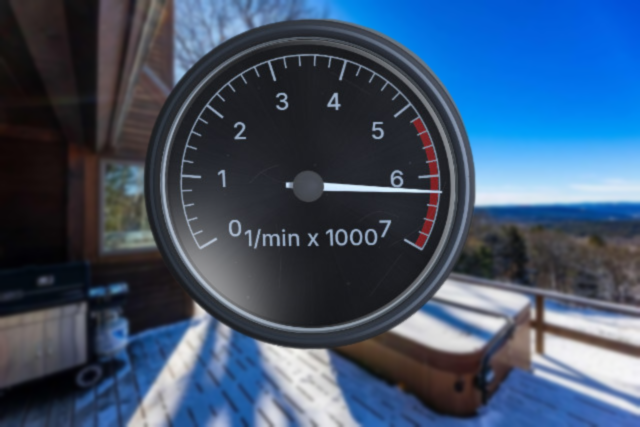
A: 6200rpm
